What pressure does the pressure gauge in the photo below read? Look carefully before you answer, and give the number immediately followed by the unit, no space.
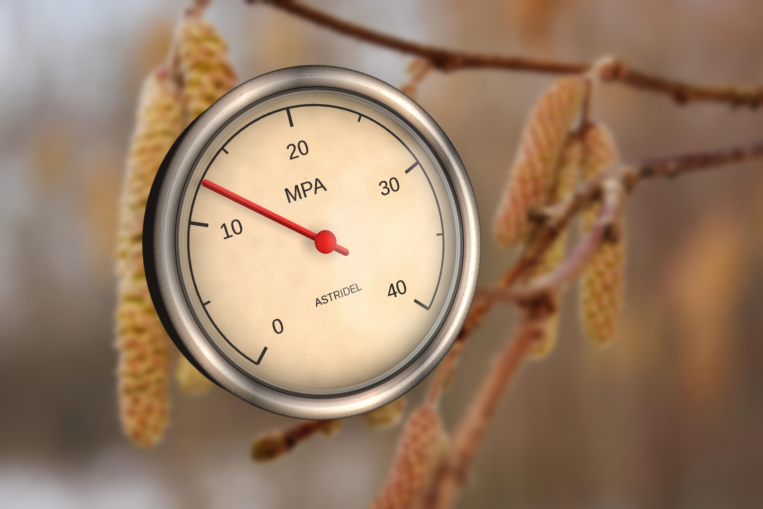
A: 12.5MPa
